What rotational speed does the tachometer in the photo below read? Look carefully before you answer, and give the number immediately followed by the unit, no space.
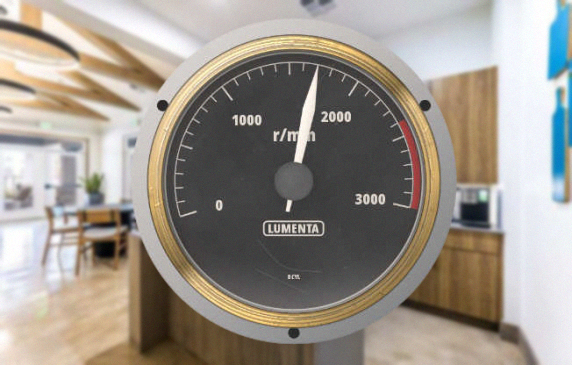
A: 1700rpm
